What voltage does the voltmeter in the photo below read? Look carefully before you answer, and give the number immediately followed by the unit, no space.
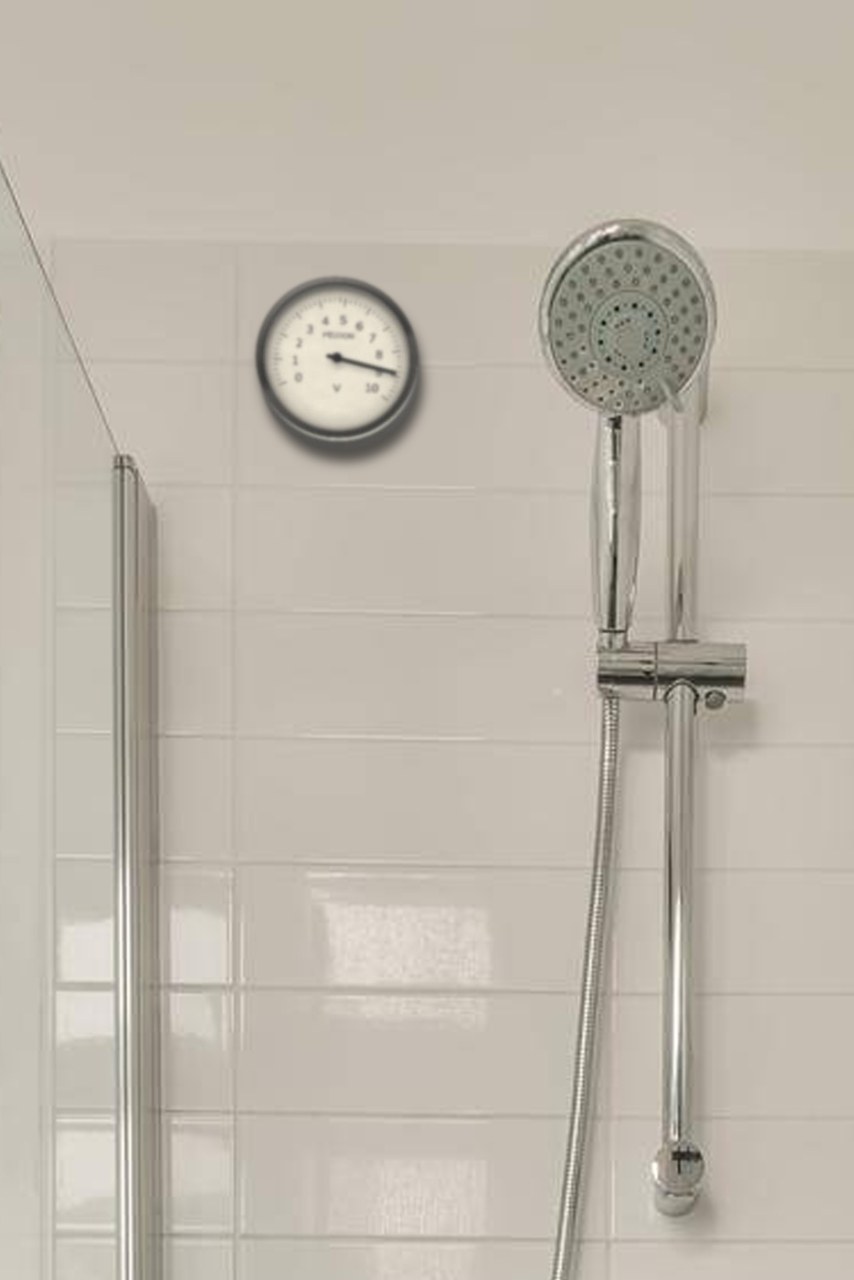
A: 9V
